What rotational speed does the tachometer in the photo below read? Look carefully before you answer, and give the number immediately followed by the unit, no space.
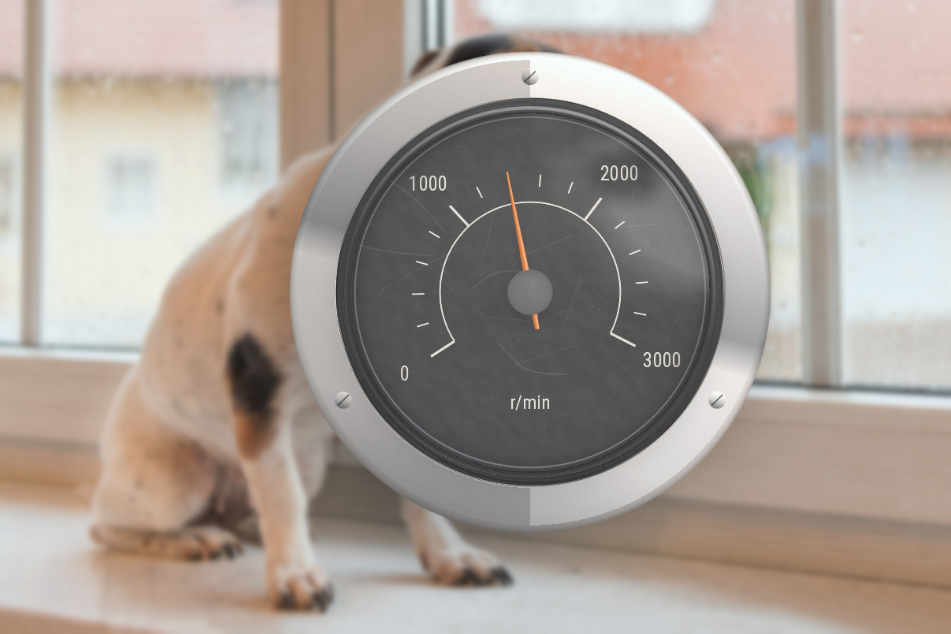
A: 1400rpm
